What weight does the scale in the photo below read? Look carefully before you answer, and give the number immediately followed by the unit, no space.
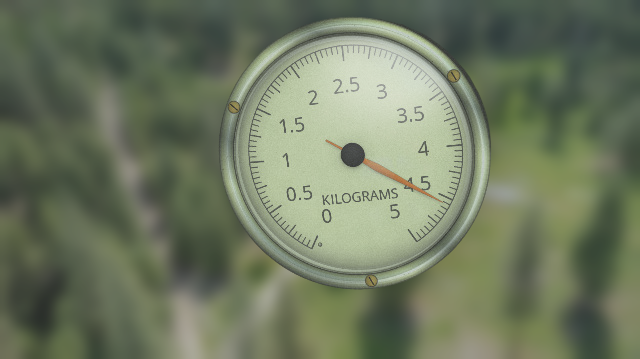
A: 4.55kg
